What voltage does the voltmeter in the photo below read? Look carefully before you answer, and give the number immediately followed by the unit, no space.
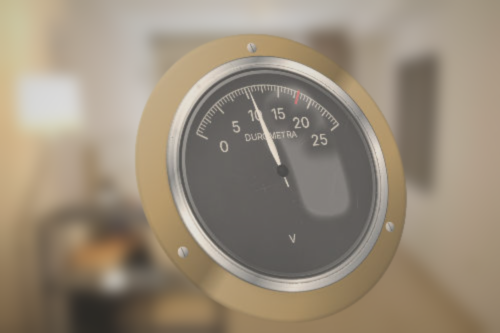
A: 10V
